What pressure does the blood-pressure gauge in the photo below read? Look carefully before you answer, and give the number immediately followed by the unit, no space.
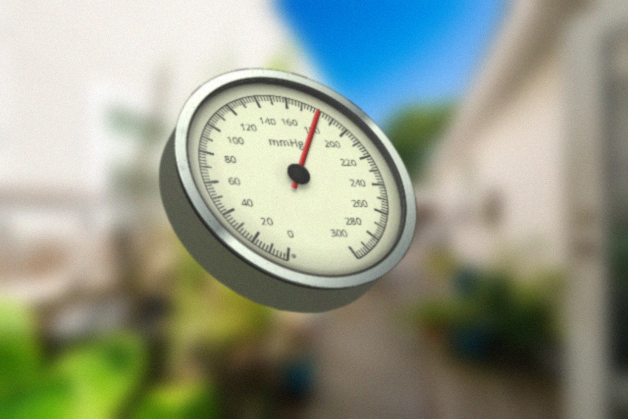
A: 180mmHg
